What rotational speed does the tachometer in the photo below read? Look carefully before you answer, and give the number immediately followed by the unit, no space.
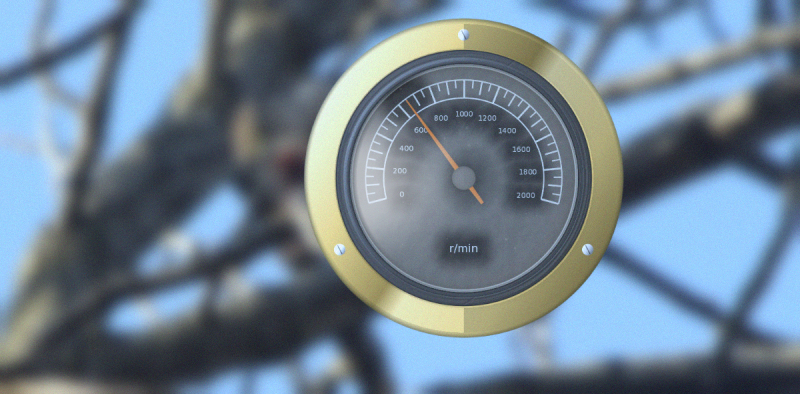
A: 650rpm
